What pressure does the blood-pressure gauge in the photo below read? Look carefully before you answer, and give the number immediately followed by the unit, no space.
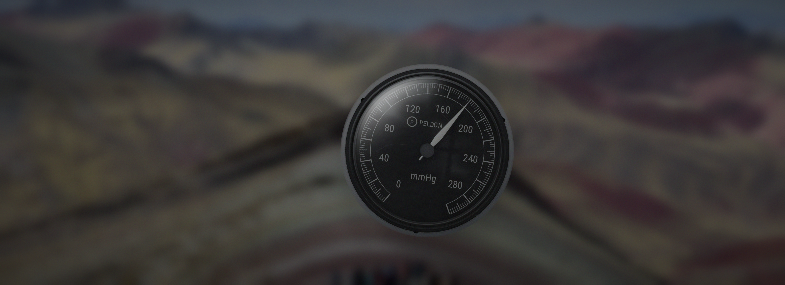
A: 180mmHg
